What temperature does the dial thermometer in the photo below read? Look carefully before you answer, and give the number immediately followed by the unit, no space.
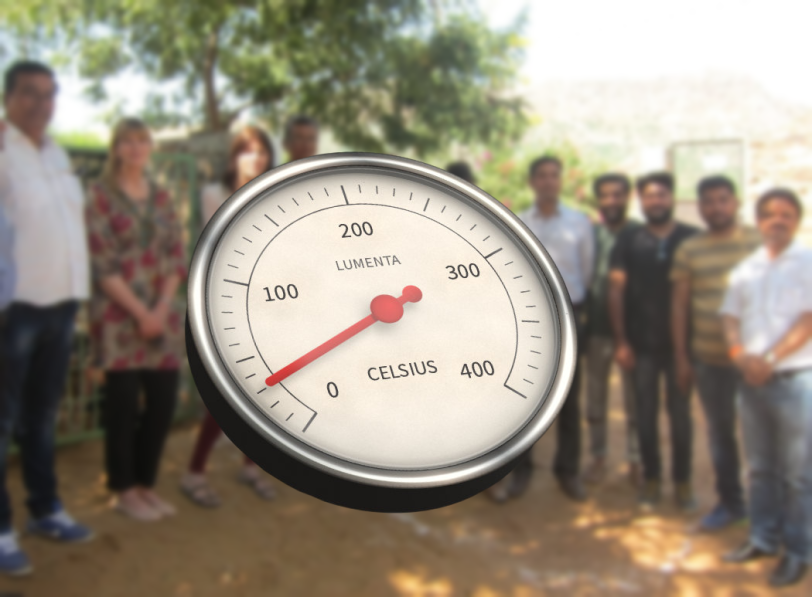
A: 30°C
